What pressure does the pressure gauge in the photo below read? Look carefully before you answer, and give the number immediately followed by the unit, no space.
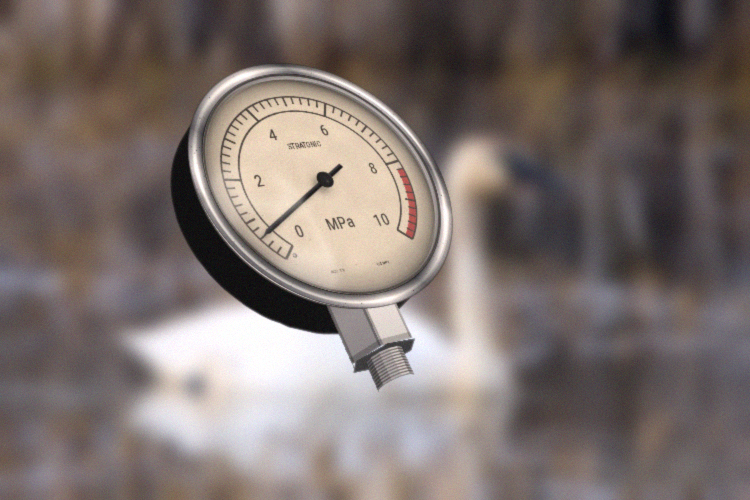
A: 0.6MPa
